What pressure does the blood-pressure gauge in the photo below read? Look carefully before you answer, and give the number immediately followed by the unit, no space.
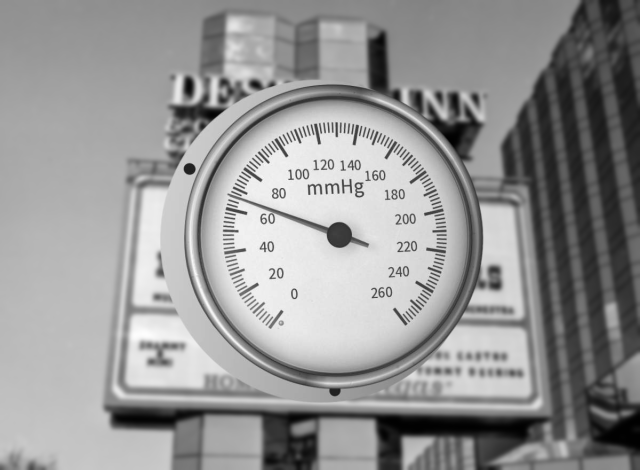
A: 66mmHg
